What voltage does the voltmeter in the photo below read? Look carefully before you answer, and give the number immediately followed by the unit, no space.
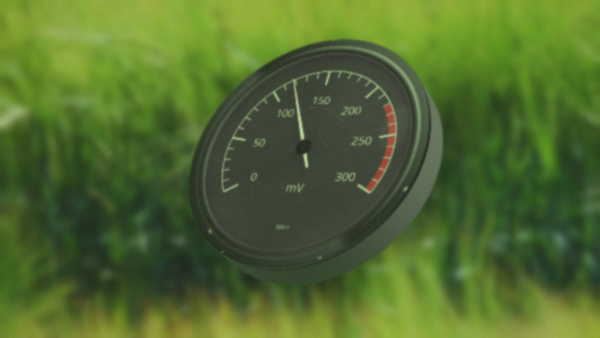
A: 120mV
